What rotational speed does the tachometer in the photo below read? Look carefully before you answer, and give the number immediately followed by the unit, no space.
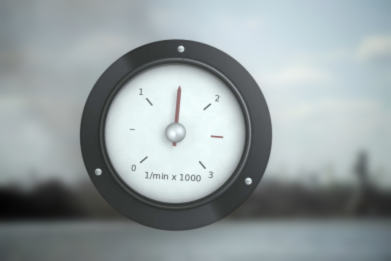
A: 1500rpm
